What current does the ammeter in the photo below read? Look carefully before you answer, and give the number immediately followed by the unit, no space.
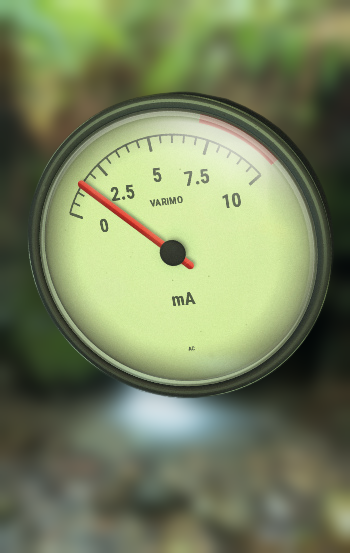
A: 1.5mA
